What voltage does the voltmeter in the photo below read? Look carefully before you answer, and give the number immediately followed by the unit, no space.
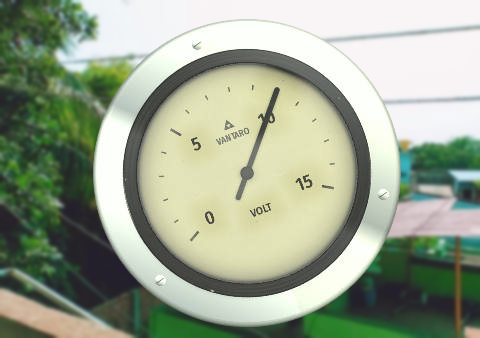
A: 10V
